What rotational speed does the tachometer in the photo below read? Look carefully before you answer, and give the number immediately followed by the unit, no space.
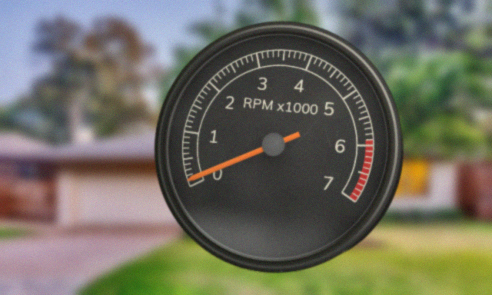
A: 100rpm
